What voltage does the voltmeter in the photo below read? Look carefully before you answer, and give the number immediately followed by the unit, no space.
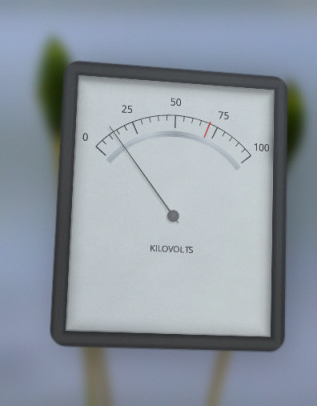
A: 12.5kV
